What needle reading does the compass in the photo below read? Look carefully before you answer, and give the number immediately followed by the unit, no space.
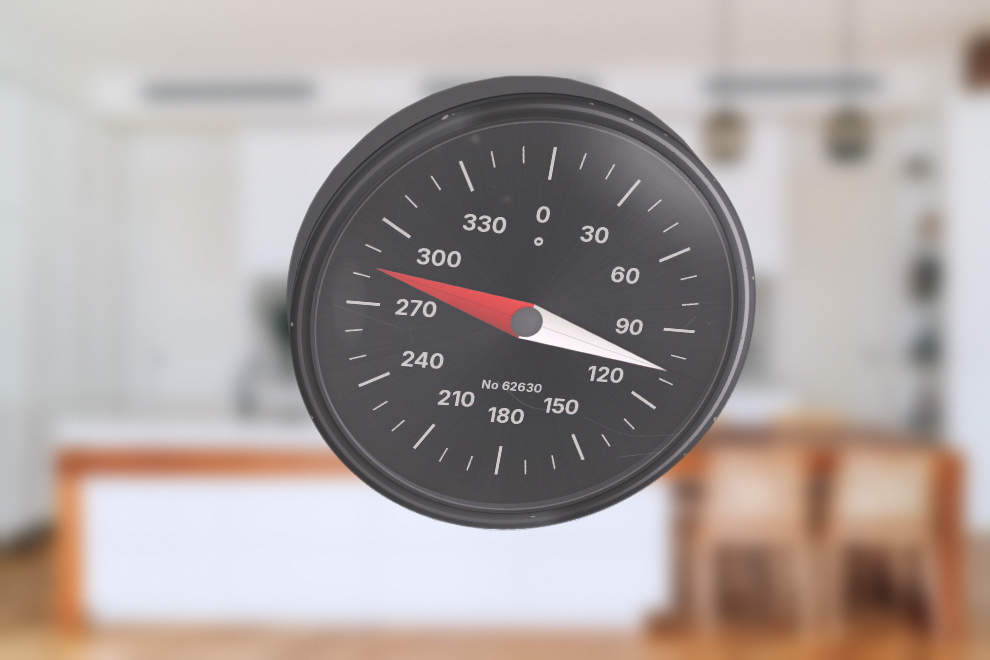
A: 285°
